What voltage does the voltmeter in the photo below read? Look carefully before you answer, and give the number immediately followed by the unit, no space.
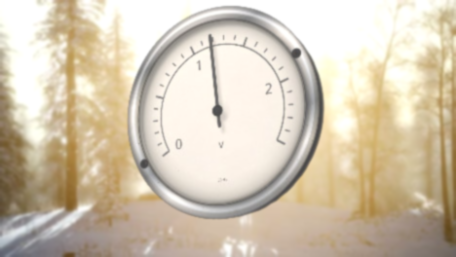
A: 1.2V
